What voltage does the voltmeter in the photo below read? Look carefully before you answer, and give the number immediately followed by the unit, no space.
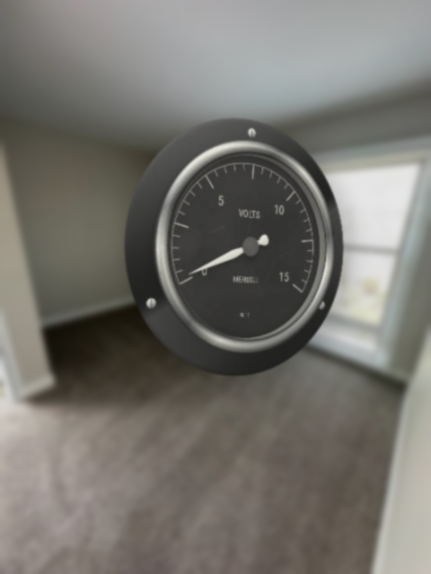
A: 0.25V
